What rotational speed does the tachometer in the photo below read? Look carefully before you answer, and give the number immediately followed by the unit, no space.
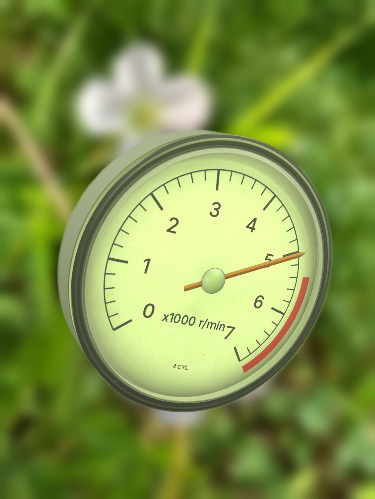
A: 5000rpm
